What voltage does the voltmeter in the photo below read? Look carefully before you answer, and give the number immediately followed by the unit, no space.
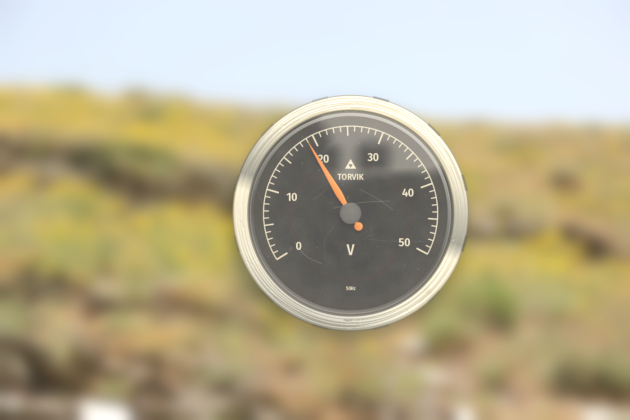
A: 19V
